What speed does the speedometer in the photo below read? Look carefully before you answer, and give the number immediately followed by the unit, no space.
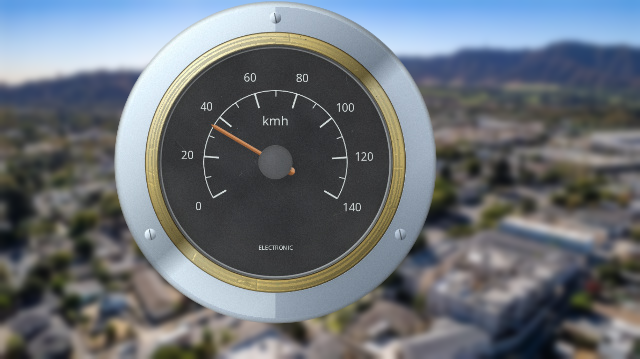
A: 35km/h
